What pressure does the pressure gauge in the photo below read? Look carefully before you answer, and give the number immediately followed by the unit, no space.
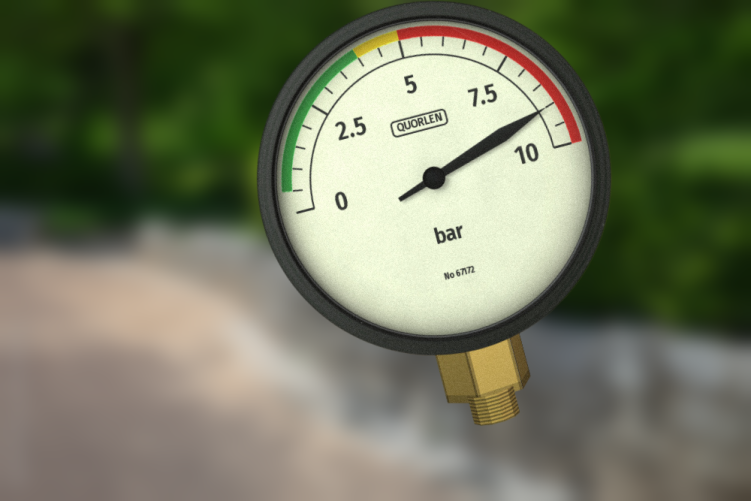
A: 9bar
